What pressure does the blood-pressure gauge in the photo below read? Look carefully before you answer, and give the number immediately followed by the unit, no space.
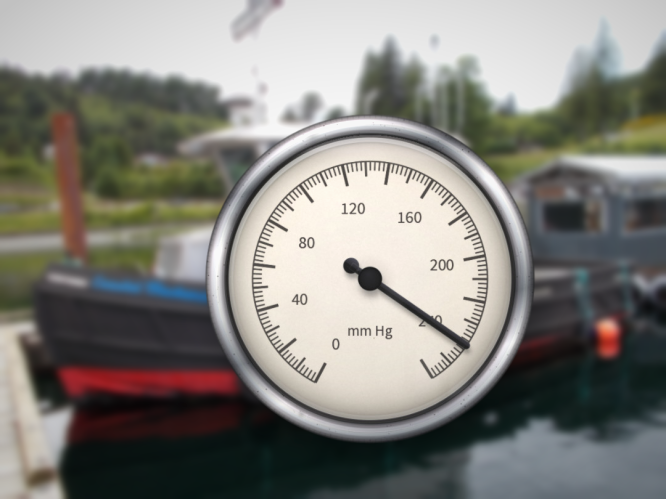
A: 240mmHg
